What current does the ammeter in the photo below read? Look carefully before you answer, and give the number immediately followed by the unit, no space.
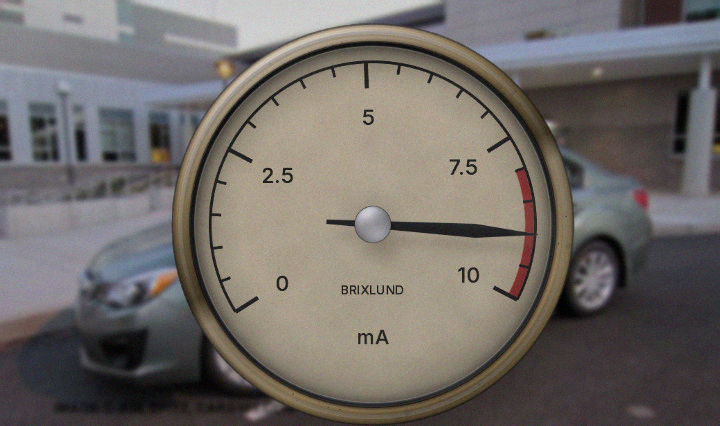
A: 9mA
